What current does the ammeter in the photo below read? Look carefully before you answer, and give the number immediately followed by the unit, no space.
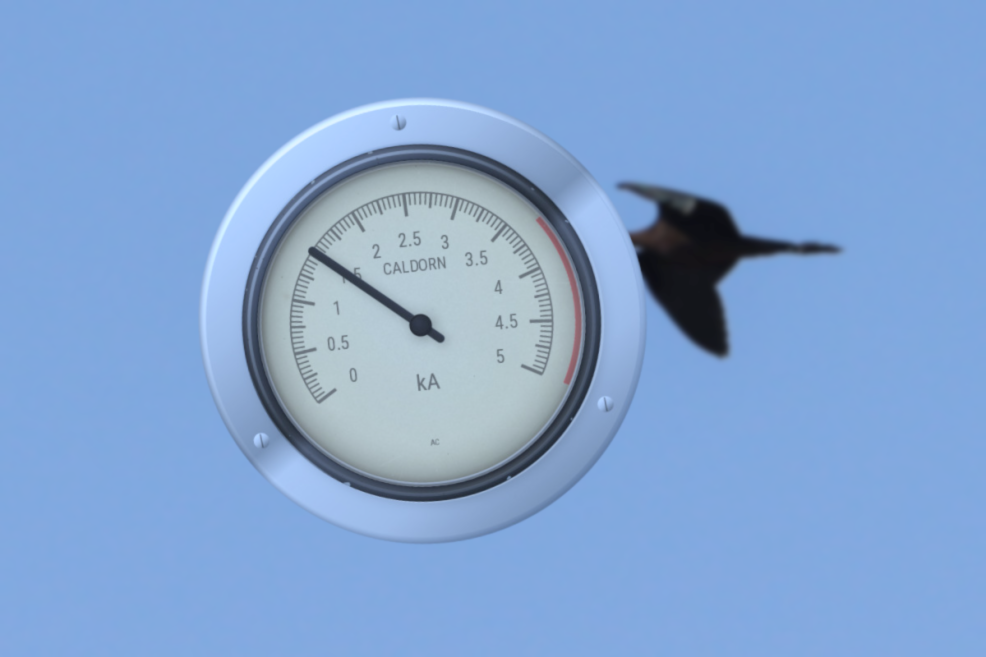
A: 1.5kA
